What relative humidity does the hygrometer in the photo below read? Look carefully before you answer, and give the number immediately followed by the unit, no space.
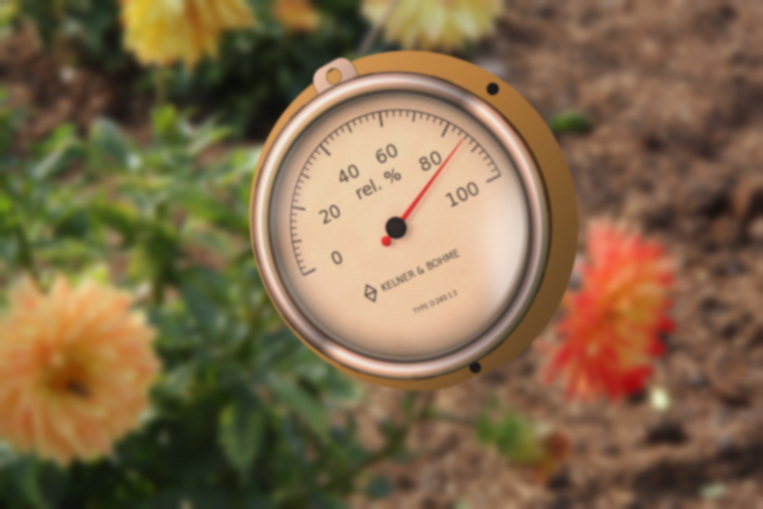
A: 86%
